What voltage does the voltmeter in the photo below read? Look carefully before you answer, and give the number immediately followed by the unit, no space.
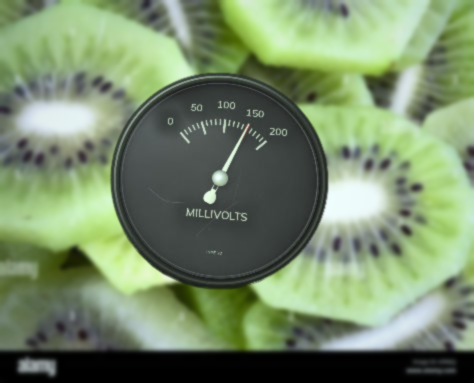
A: 150mV
